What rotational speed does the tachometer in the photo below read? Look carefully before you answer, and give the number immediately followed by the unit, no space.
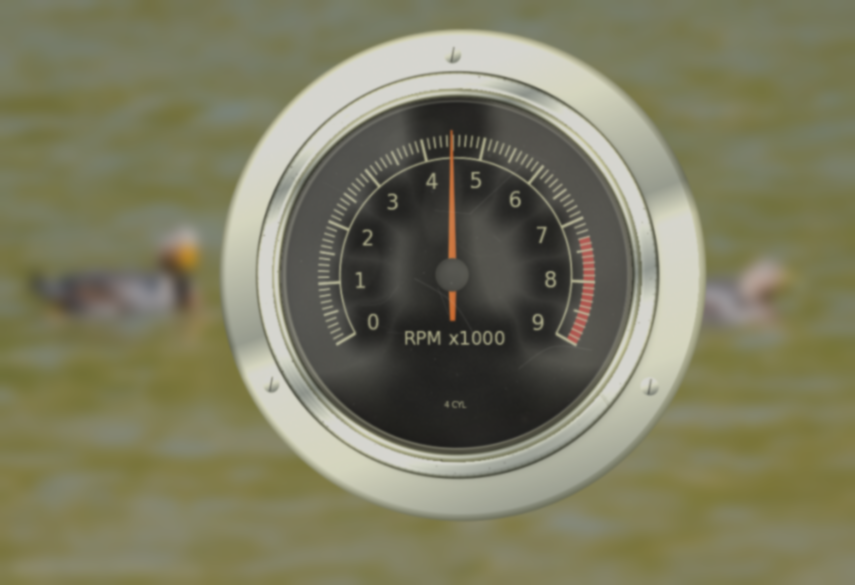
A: 4500rpm
